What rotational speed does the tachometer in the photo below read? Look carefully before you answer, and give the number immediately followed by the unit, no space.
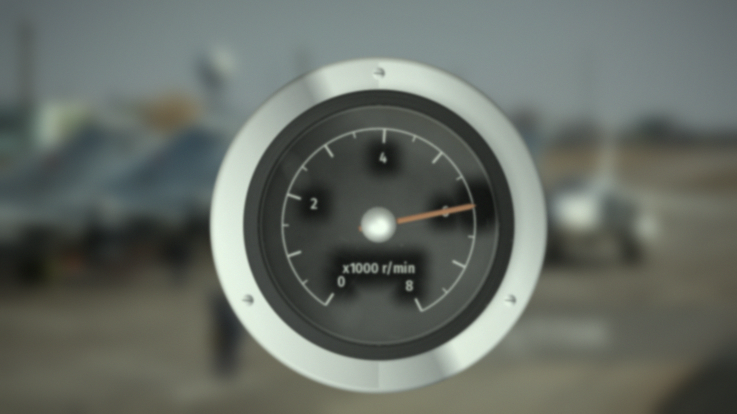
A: 6000rpm
